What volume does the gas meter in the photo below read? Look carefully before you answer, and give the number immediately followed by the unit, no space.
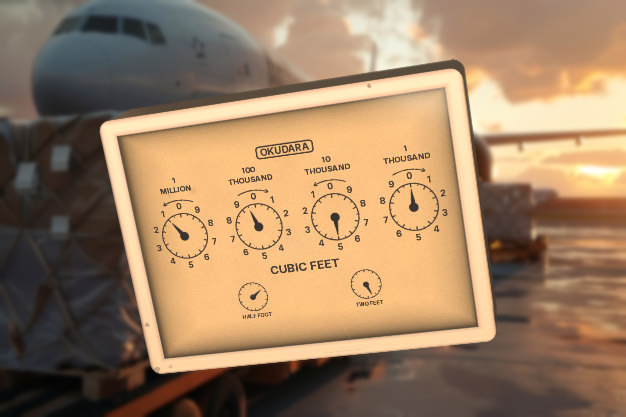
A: 95000ft³
